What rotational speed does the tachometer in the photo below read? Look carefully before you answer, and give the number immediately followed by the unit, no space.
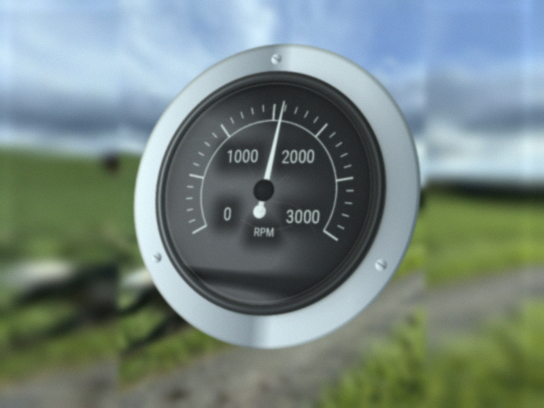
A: 1600rpm
